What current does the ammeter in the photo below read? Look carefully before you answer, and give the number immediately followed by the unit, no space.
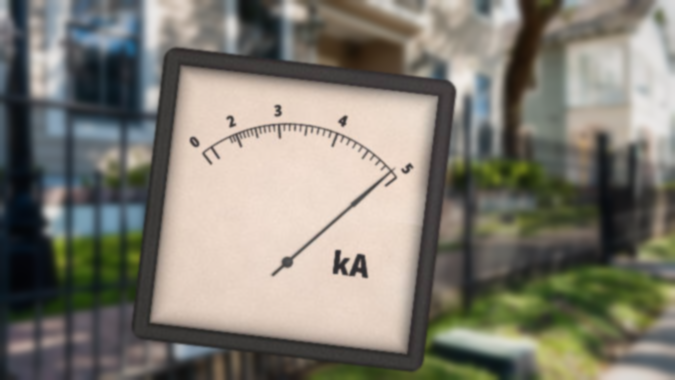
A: 4.9kA
